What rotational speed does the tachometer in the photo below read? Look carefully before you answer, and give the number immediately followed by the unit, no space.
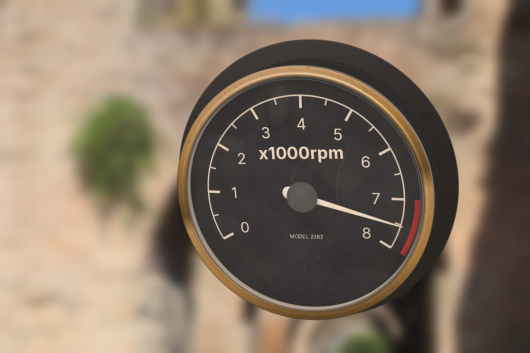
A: 7500rpm
